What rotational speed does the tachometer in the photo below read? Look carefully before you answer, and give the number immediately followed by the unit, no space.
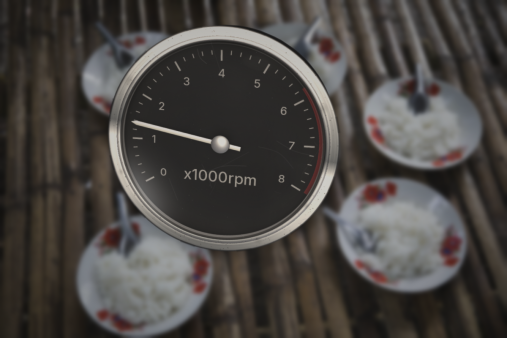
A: 1400rpm
